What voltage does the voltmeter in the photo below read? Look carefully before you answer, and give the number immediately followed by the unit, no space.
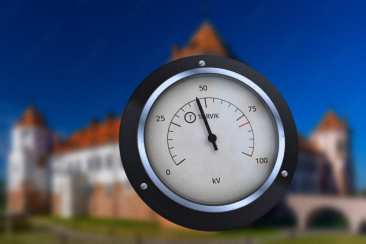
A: 45kV
